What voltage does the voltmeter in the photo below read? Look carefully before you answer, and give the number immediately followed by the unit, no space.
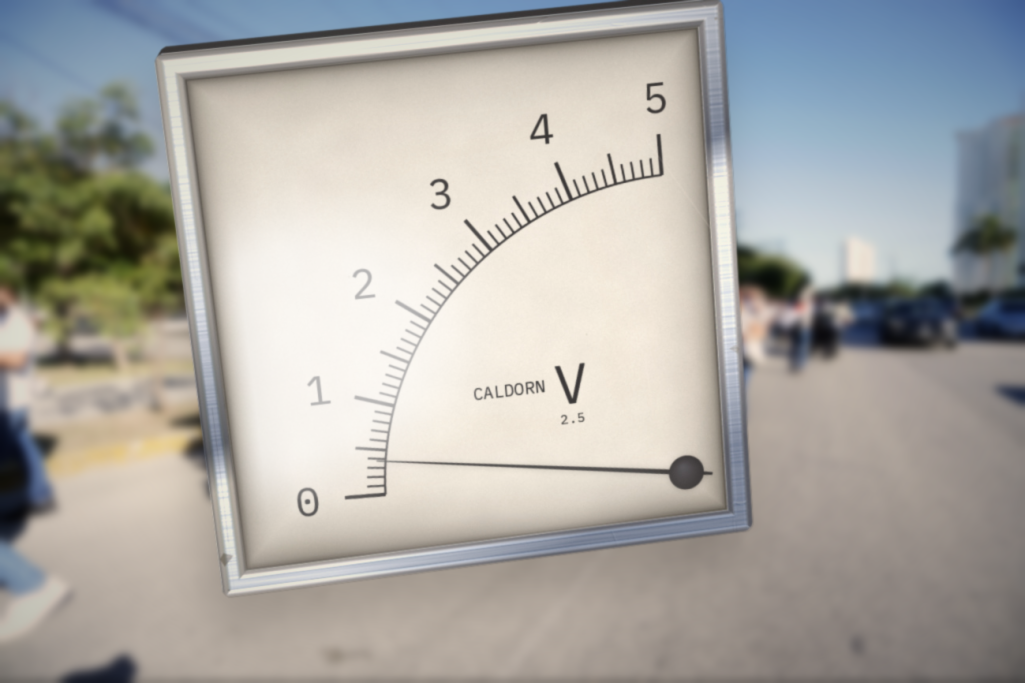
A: 0.4V
